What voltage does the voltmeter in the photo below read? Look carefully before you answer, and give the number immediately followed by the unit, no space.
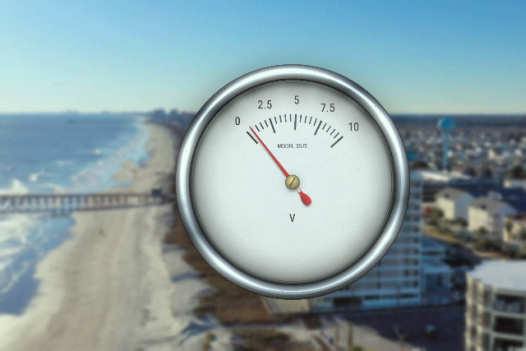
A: 0.5V
